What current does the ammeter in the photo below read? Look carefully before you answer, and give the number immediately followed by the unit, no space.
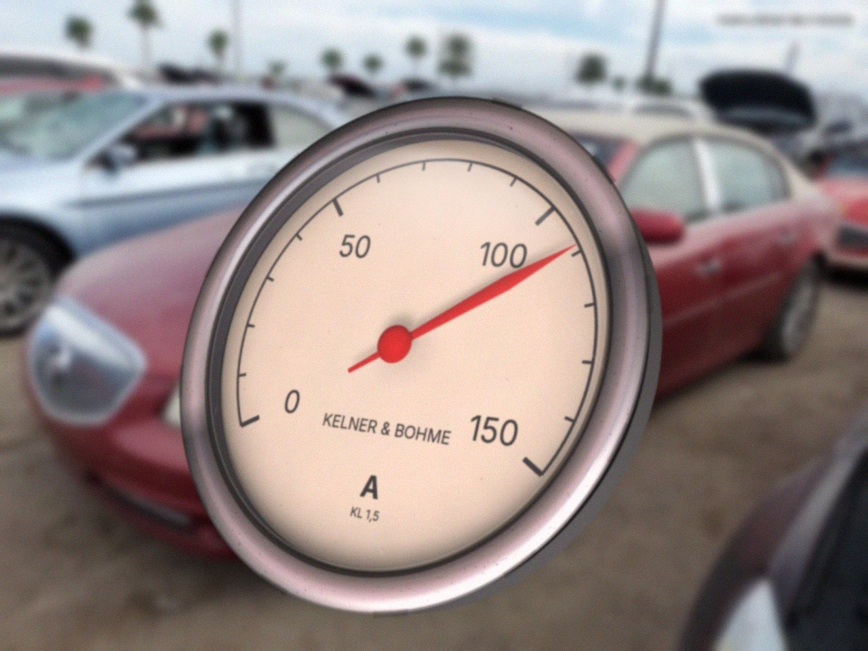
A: 110A
